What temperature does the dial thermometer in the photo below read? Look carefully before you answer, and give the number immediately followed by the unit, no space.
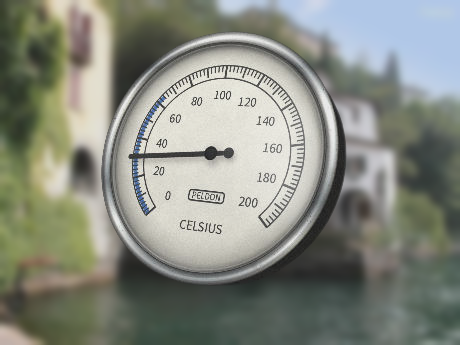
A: 30°C
